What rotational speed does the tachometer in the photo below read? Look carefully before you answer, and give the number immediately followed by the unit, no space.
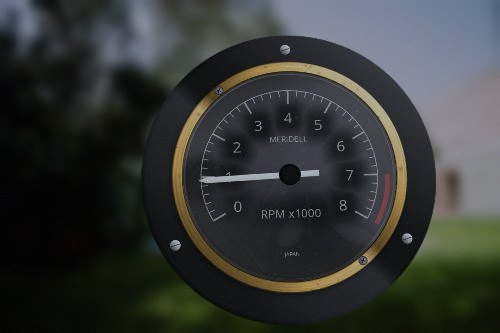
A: 900rpm
